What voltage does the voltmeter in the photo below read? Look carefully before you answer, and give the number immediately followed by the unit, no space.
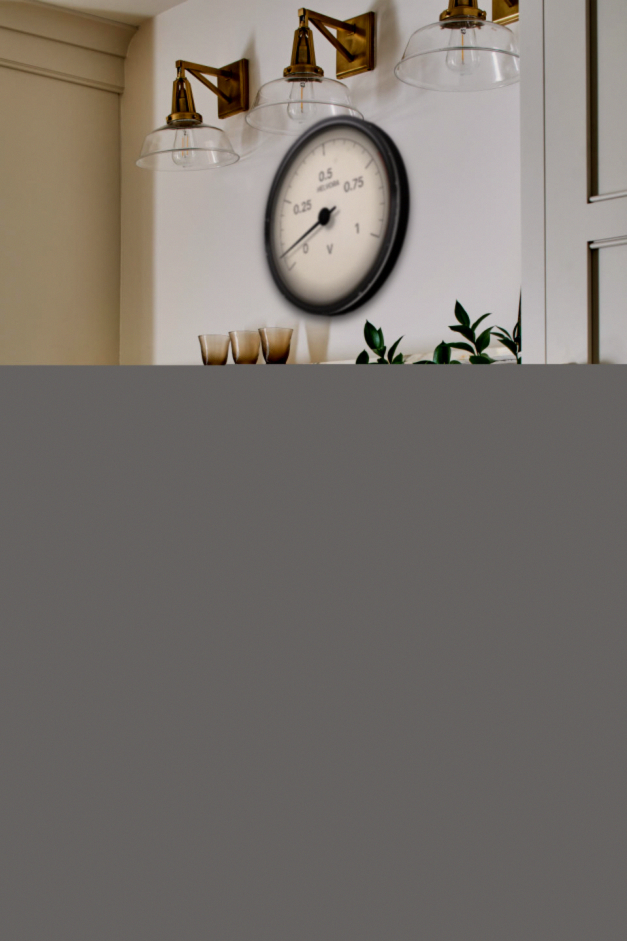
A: 0.05V
